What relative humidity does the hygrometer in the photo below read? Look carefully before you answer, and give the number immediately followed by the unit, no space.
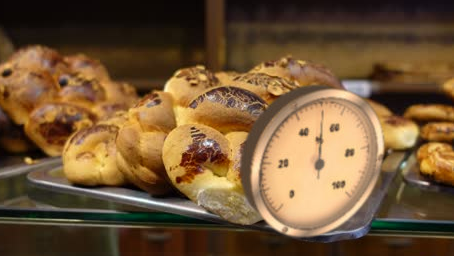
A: 50%
